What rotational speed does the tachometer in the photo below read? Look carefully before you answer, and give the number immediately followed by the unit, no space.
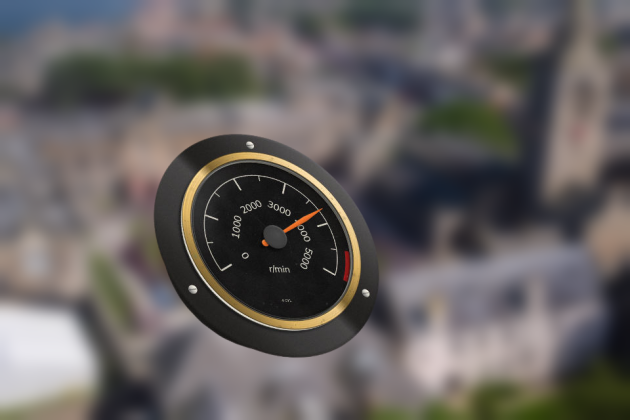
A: 3750rpm
